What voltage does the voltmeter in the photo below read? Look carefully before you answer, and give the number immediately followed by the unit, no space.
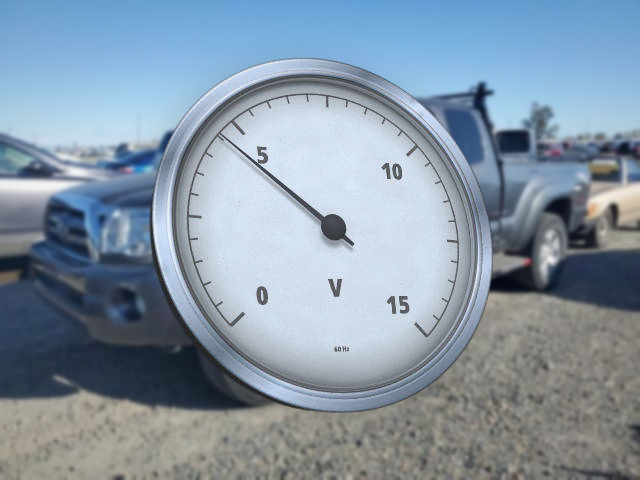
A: 4.5V
